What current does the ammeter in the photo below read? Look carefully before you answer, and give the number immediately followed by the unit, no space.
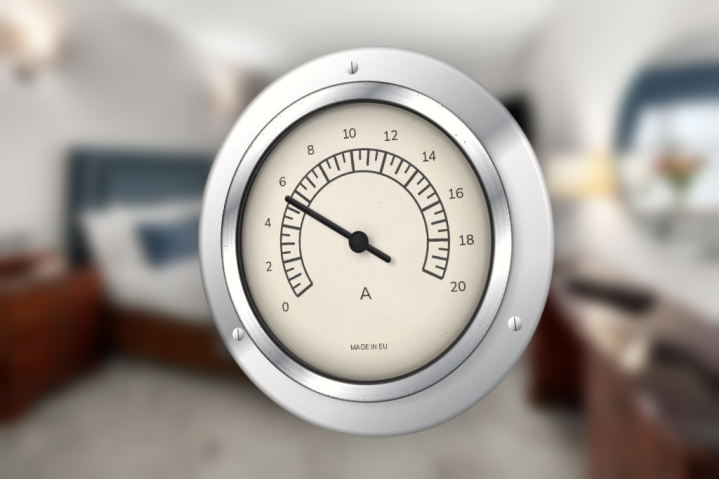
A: 5.5A
